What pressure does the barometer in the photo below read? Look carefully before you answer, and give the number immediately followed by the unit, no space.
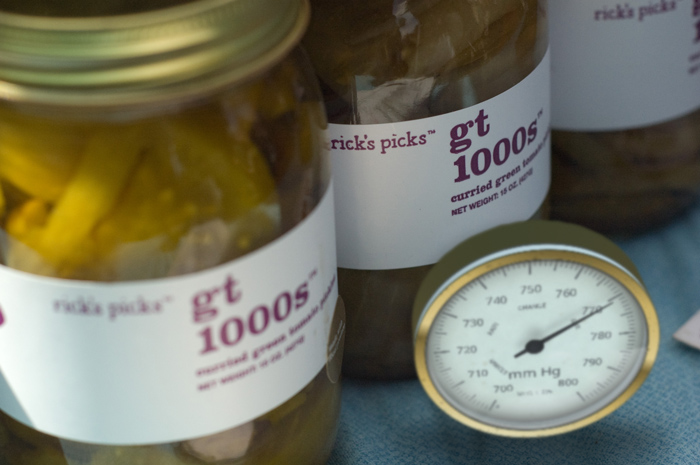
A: 770mmHg
